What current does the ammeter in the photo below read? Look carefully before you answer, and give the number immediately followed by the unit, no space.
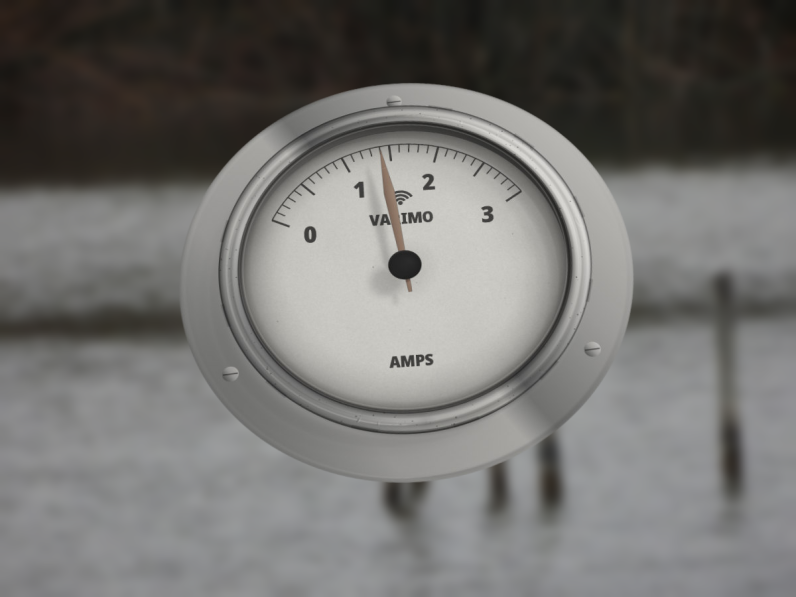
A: 1.4A
